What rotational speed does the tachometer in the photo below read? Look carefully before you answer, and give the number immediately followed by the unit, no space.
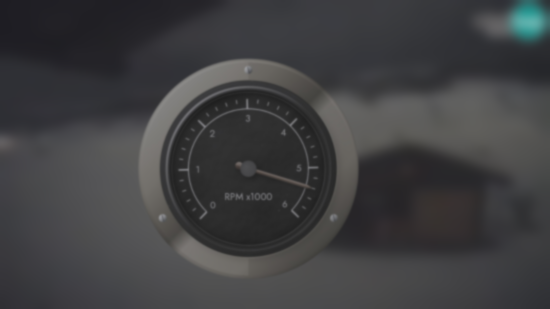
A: 5400rpm
